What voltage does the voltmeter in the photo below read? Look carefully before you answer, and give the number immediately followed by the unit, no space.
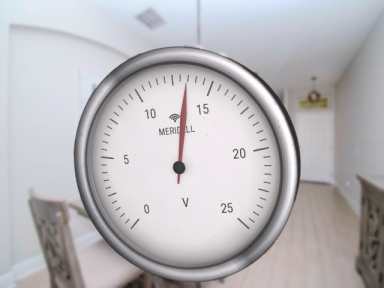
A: 13.5V
